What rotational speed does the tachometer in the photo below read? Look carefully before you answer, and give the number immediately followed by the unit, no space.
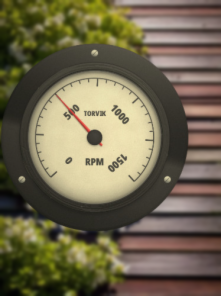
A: 500rpm
